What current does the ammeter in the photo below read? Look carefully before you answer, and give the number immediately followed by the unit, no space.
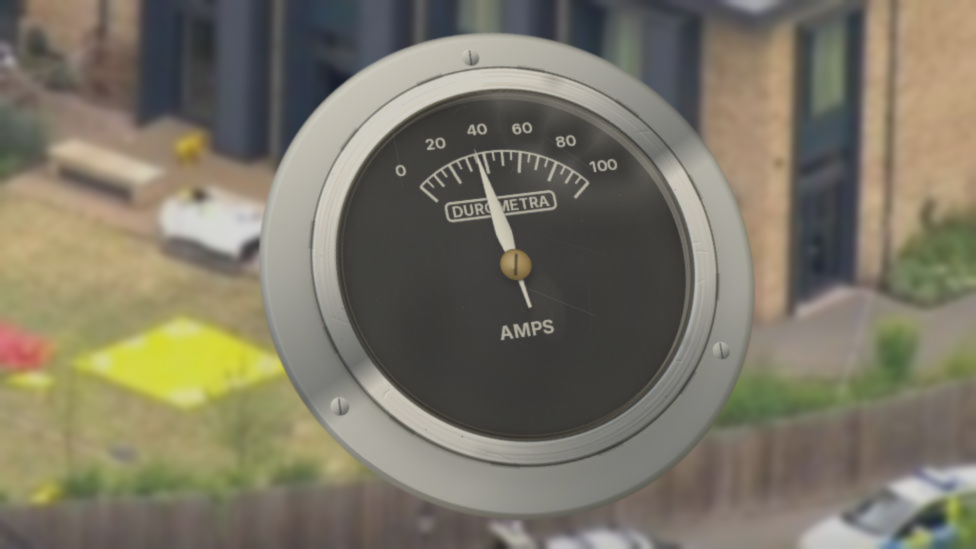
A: 35A
